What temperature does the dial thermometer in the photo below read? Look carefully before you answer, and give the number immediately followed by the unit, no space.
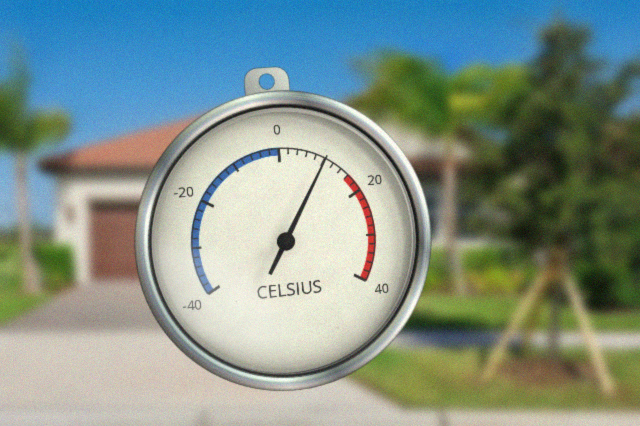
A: 10°C
